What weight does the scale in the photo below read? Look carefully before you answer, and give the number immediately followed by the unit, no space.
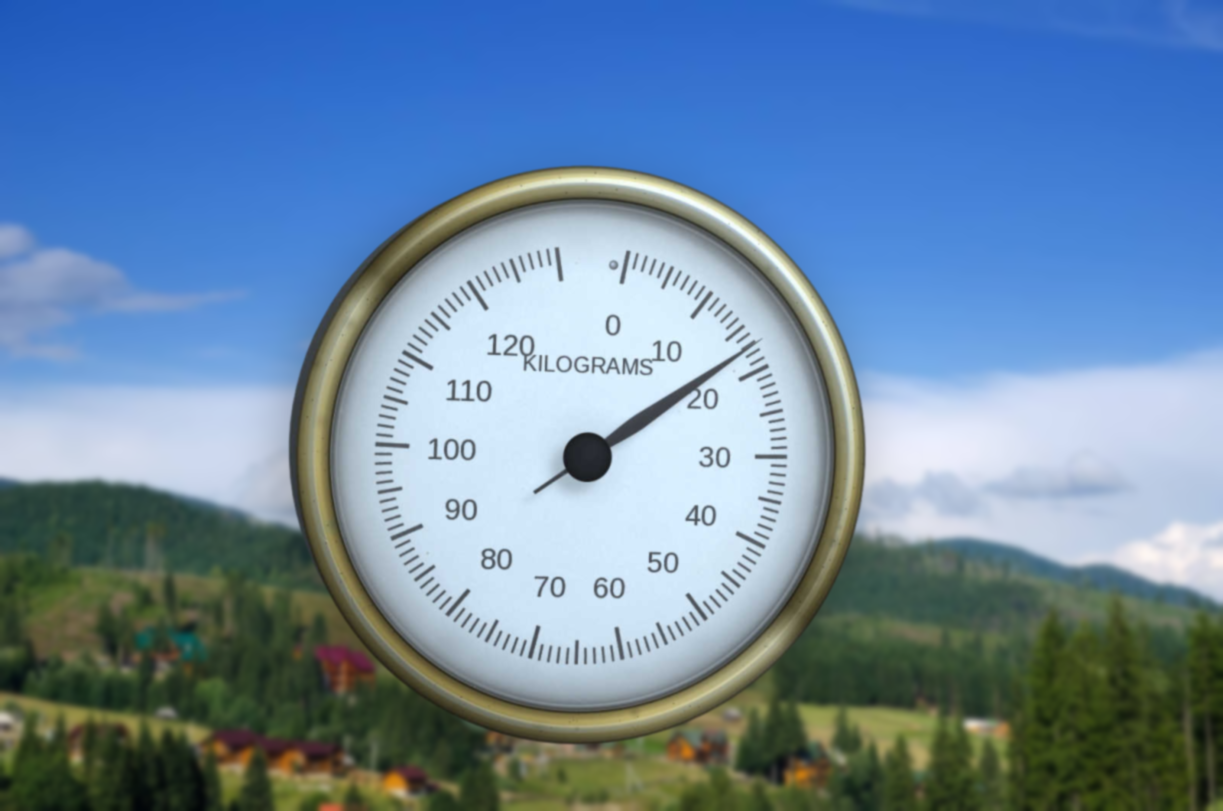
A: 17kg
